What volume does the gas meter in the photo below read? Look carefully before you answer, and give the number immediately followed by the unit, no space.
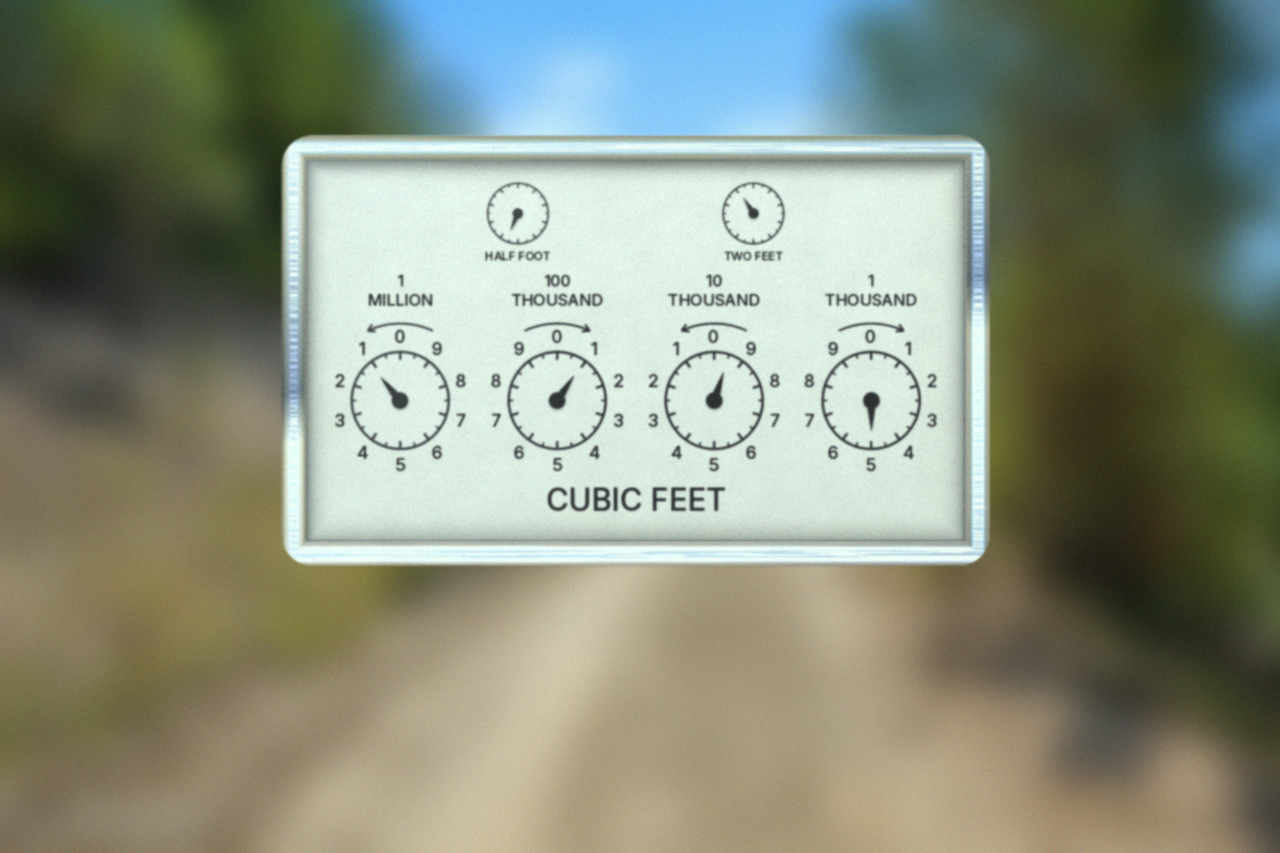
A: 109500ft³
